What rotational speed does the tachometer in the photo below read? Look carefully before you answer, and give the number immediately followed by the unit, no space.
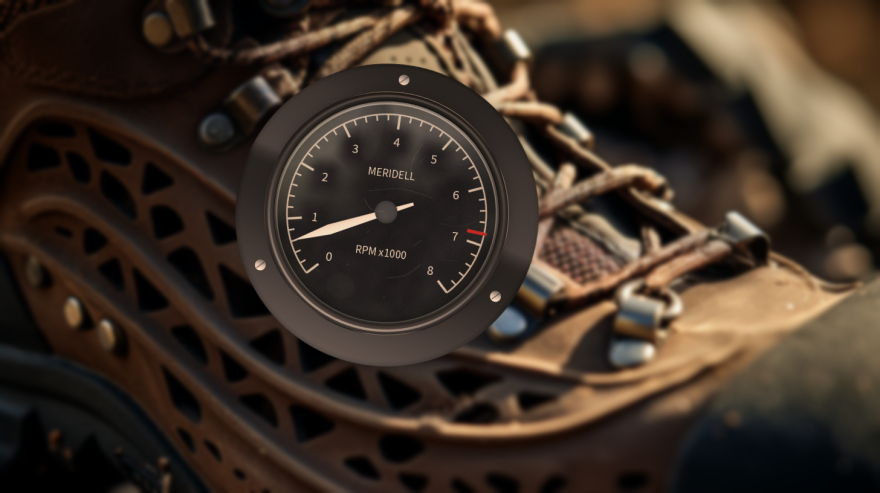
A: 600rpm
